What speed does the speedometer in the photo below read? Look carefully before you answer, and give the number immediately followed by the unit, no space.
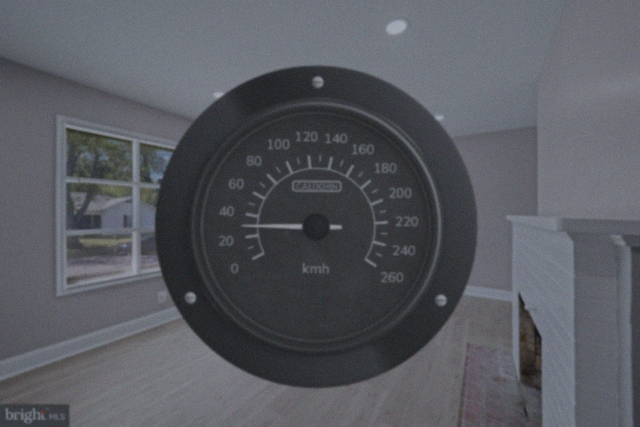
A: 30km/h
